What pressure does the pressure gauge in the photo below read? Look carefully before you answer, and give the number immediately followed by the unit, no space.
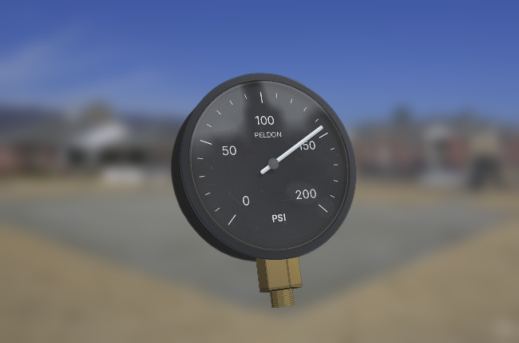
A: 145psi
